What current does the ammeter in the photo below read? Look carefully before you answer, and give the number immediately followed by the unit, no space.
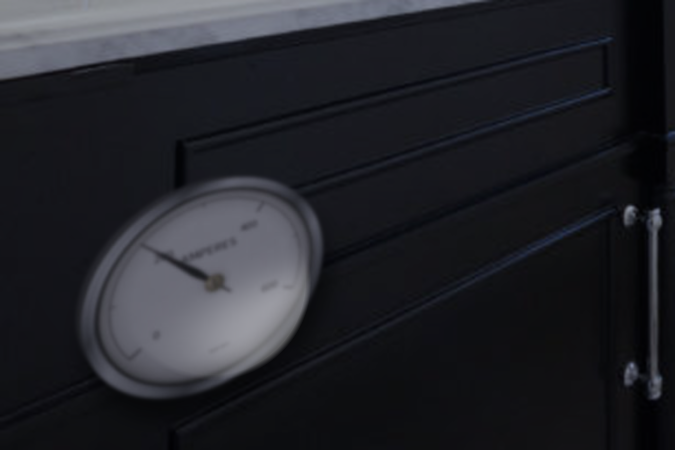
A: 200A
